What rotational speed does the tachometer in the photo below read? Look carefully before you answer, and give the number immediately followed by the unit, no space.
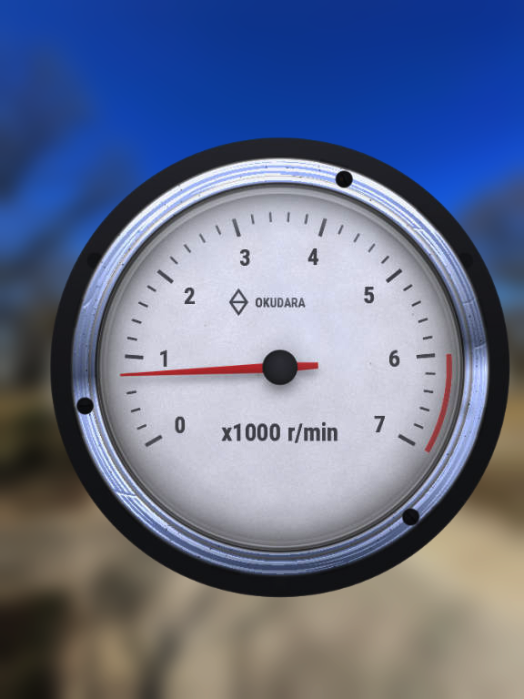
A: 800rpm
